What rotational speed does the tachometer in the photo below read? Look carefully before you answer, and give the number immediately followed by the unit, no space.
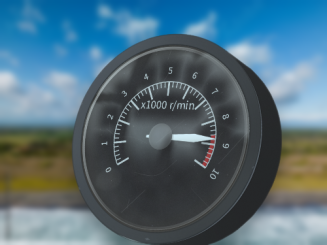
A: 8800rpm
